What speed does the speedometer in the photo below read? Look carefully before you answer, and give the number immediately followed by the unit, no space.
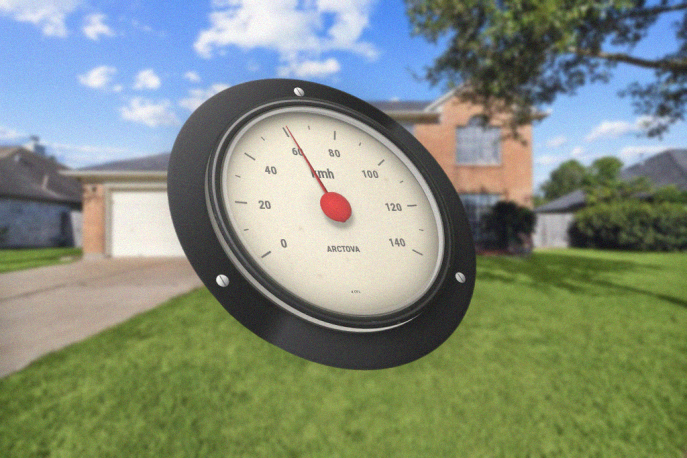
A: 60km/h
